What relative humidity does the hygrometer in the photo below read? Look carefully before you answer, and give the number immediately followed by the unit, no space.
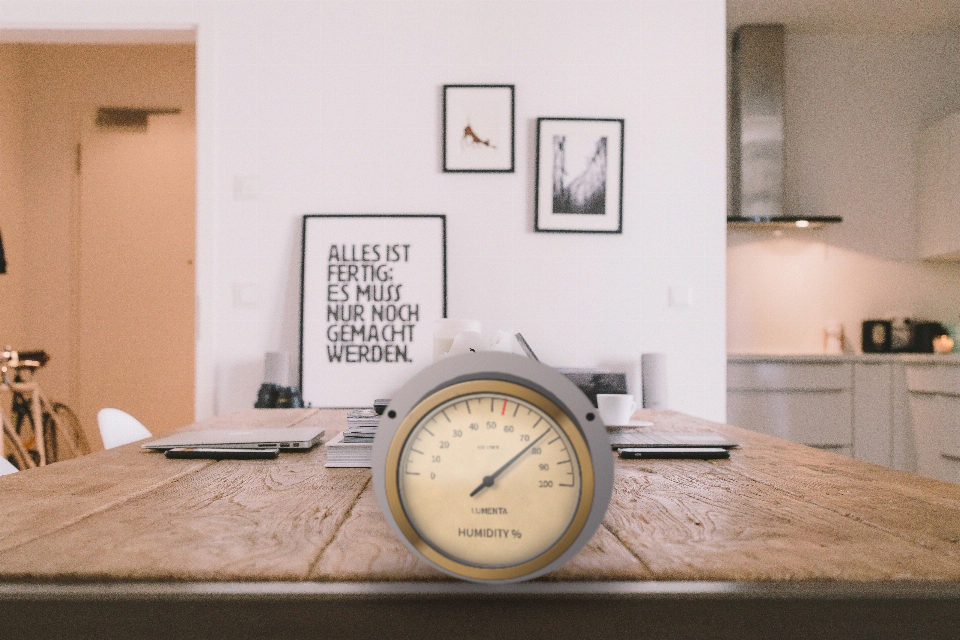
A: 75%
